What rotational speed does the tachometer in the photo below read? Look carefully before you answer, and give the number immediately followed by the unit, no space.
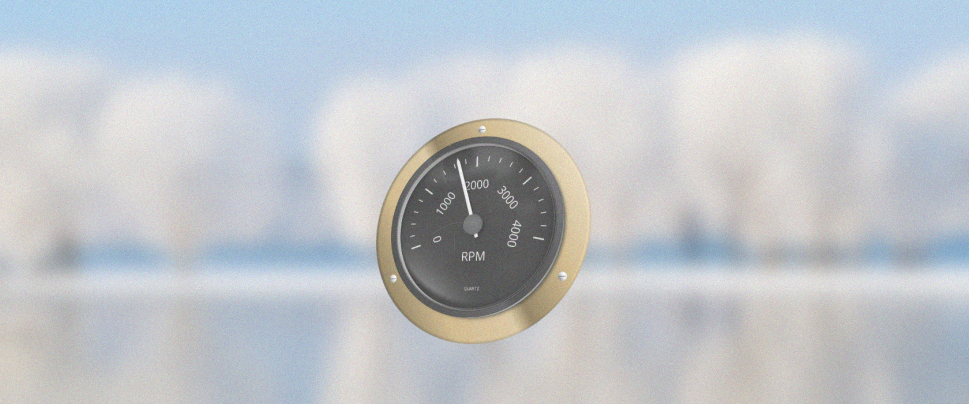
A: 1700rpm
